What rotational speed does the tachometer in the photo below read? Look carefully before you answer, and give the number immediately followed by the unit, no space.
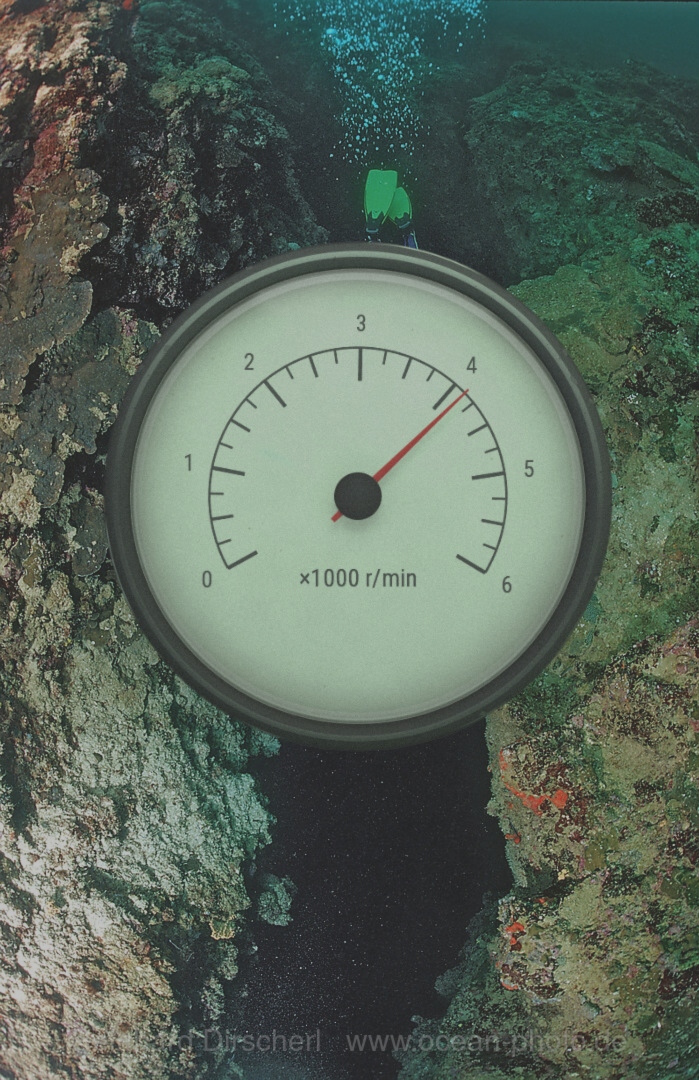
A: 4125rpm
